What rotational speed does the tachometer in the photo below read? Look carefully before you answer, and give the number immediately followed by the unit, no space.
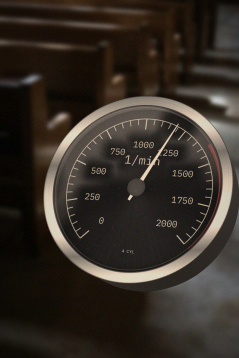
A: 1200rpm
